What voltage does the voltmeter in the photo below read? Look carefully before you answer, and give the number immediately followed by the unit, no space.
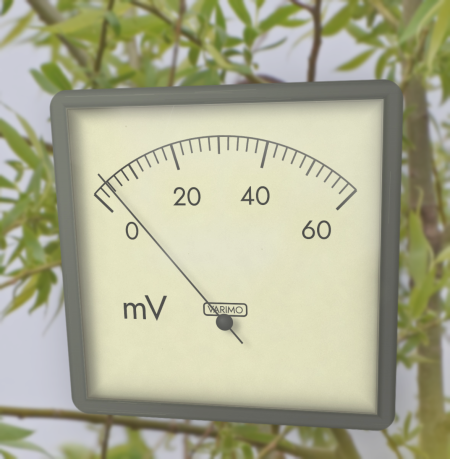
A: 4mV
